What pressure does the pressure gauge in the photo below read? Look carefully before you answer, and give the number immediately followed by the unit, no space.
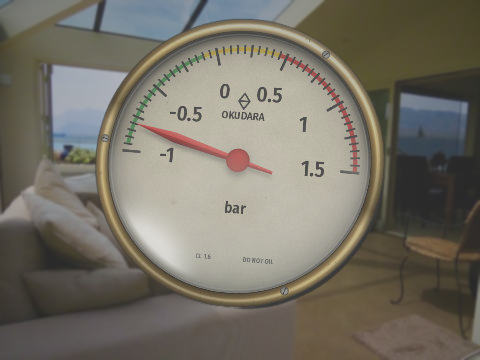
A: -0.8bar
